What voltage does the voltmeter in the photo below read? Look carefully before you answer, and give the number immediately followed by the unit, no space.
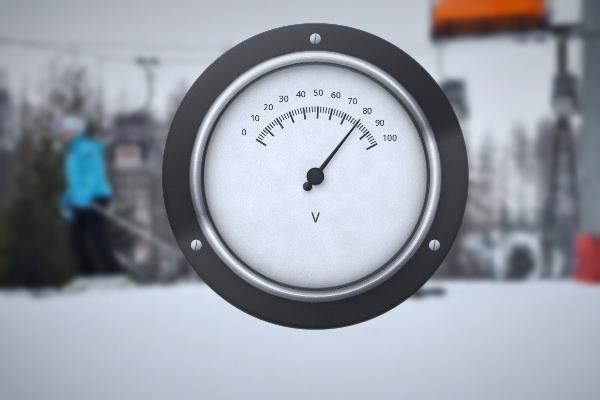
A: 80V
